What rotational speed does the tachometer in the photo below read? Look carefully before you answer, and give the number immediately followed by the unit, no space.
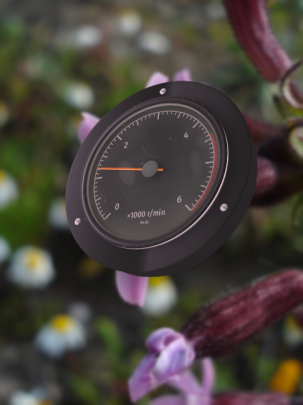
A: 1200rpm
